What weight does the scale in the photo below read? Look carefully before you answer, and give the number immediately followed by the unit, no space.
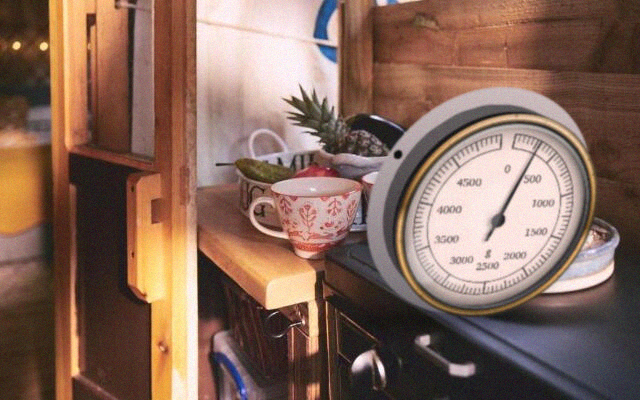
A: 250g
